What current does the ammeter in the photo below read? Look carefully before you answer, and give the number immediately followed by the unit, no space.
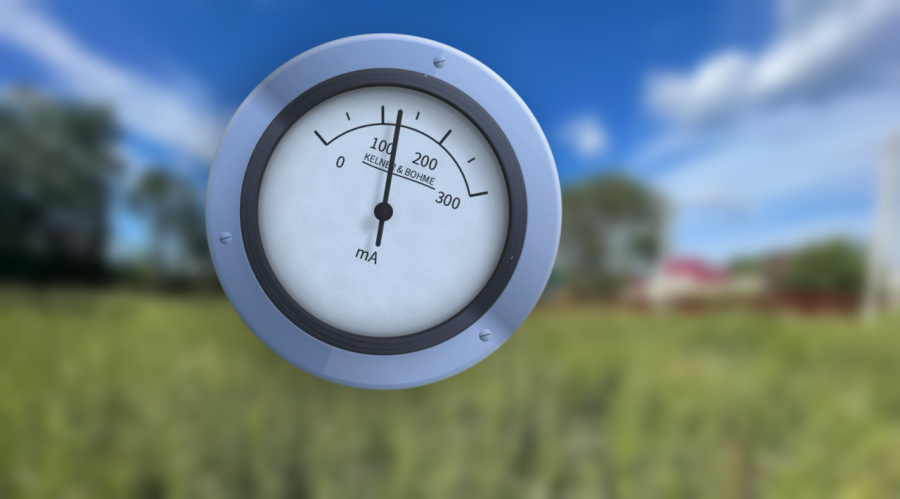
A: 125mA
